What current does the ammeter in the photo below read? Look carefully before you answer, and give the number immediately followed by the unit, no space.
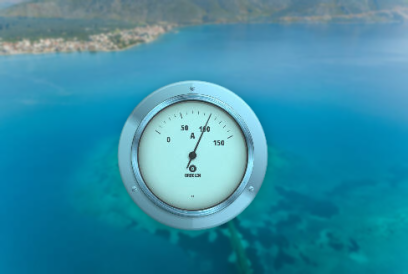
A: 100A
